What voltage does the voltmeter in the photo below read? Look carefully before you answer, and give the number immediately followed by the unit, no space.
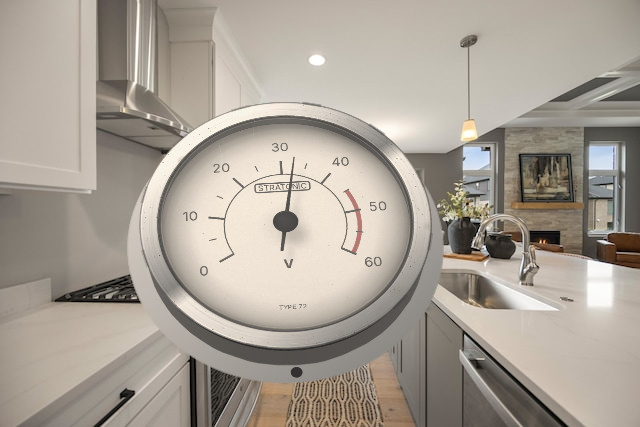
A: 32.5V
